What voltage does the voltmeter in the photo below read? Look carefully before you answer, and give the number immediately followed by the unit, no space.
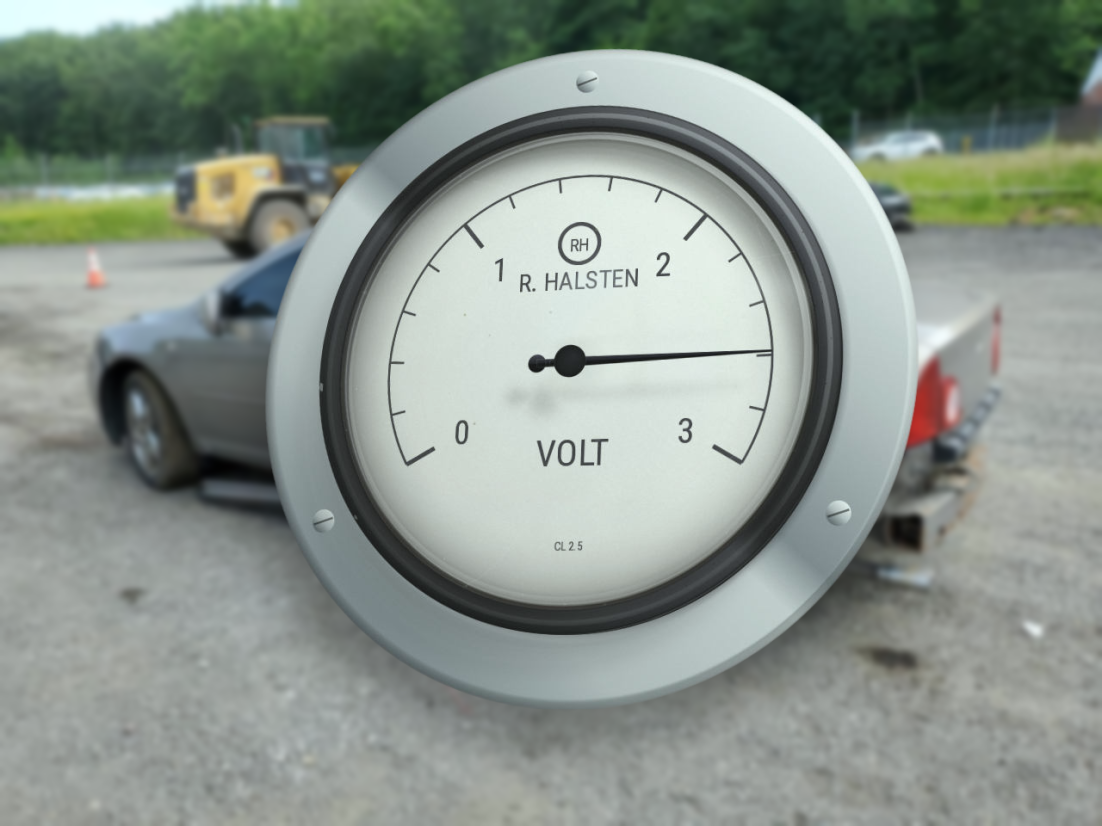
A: 2.6V
